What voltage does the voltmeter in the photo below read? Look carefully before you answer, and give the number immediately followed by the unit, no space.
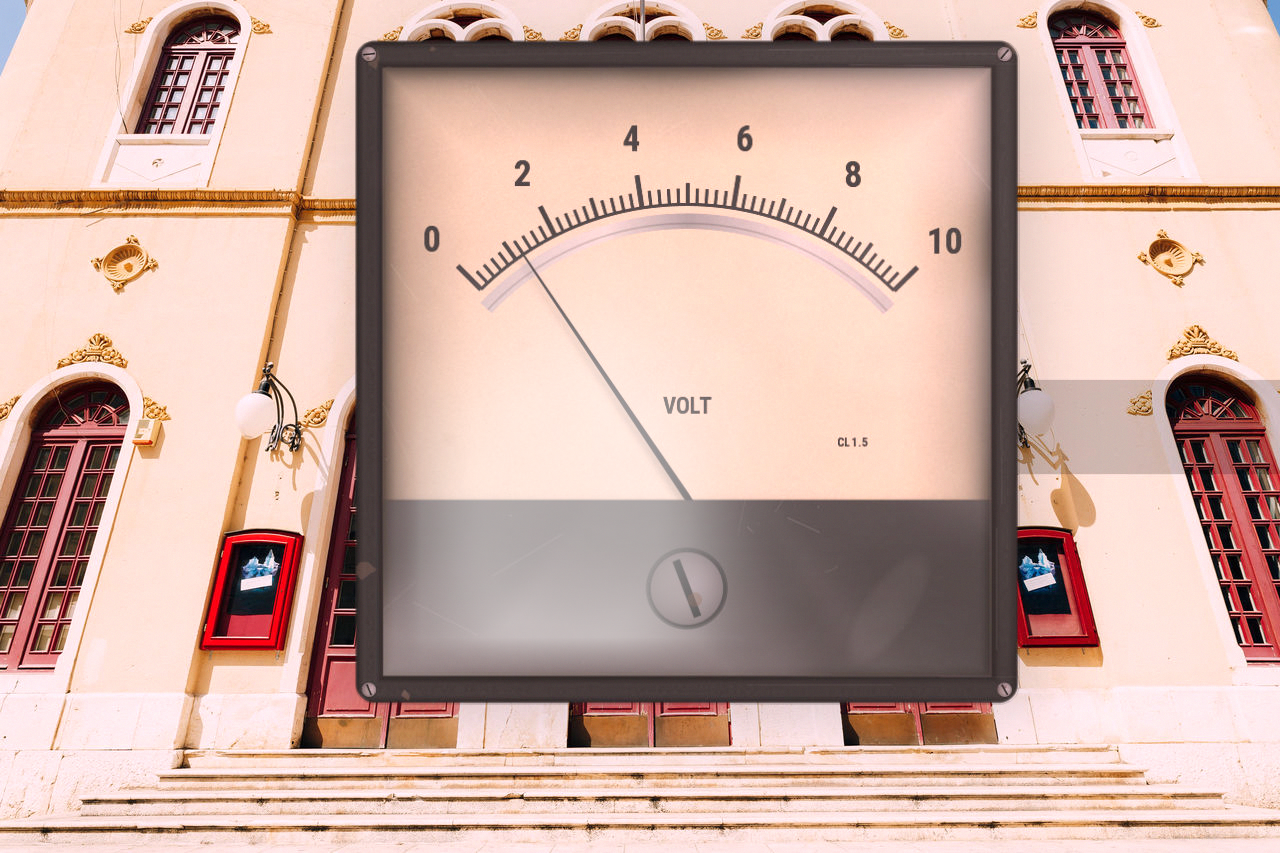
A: 1.2V
